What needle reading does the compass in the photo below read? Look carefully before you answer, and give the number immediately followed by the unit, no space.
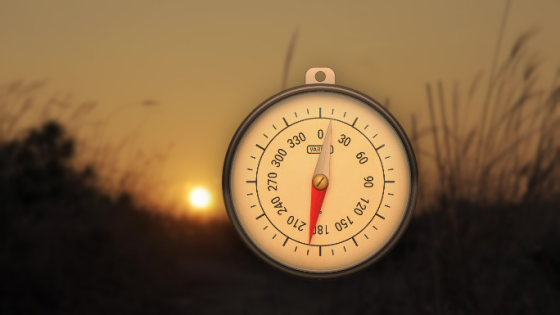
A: 190°
